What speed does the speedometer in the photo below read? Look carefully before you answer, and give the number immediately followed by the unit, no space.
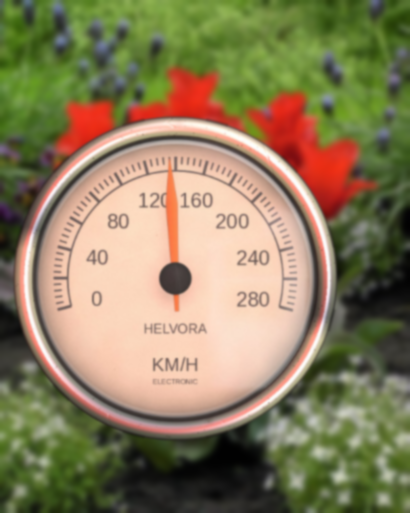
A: 136km/h
